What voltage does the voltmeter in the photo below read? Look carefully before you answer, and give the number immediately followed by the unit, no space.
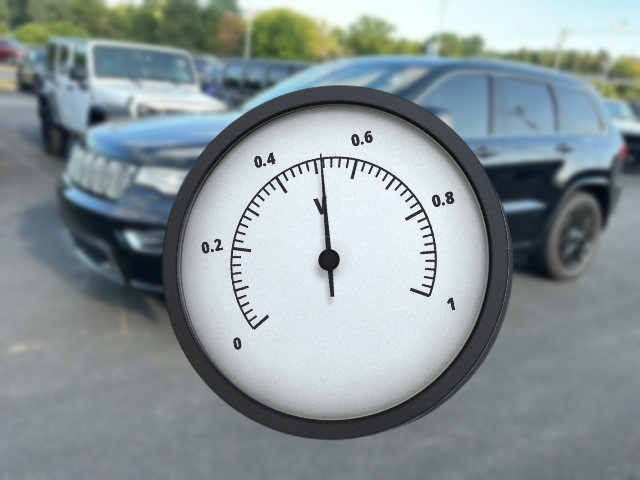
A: 0.52V
